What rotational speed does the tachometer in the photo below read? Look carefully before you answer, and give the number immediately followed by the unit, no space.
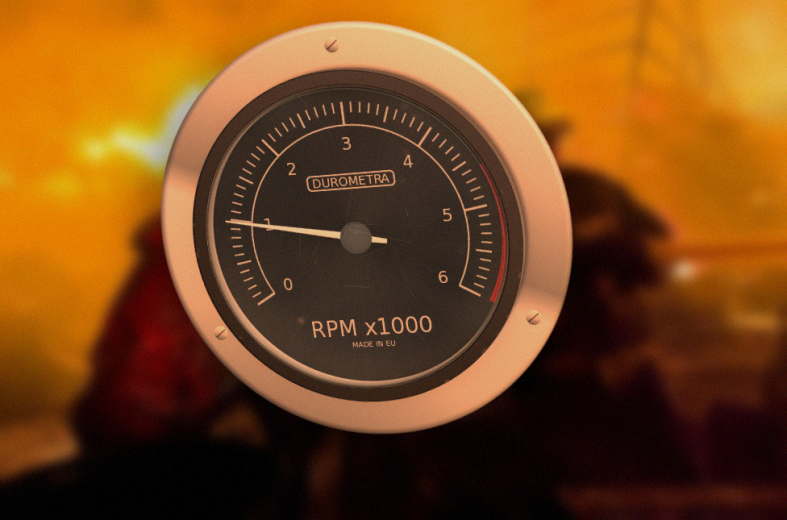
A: 1000rpm
